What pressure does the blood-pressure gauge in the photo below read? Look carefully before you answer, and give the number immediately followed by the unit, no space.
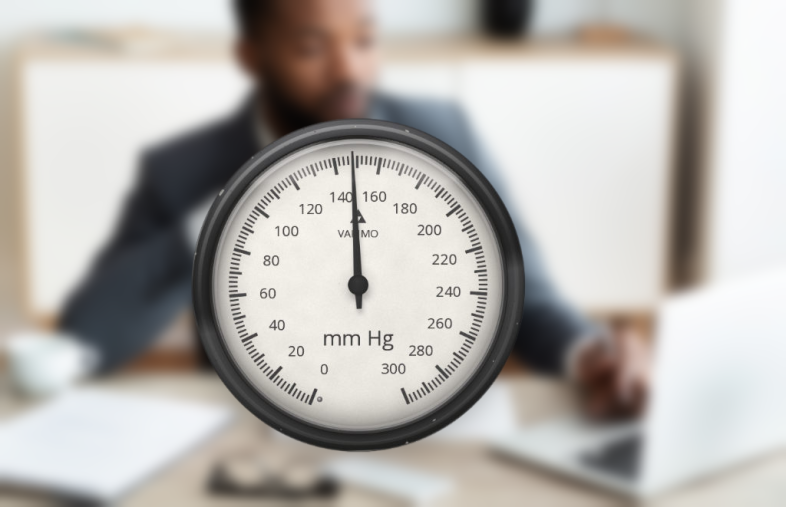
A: 148mmHg
